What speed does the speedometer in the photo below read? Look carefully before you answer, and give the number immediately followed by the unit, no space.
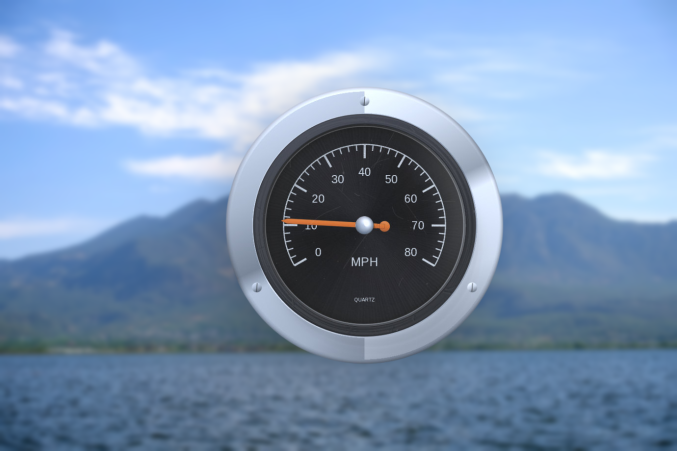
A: 11mph
